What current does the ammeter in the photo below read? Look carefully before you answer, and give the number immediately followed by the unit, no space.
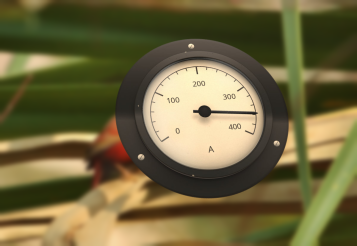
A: 360A
